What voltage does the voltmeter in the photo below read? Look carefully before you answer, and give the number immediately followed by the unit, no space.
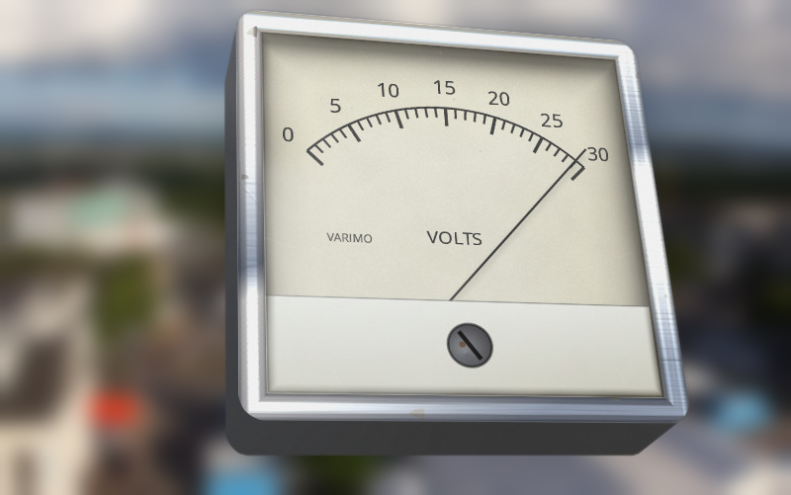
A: 29V
